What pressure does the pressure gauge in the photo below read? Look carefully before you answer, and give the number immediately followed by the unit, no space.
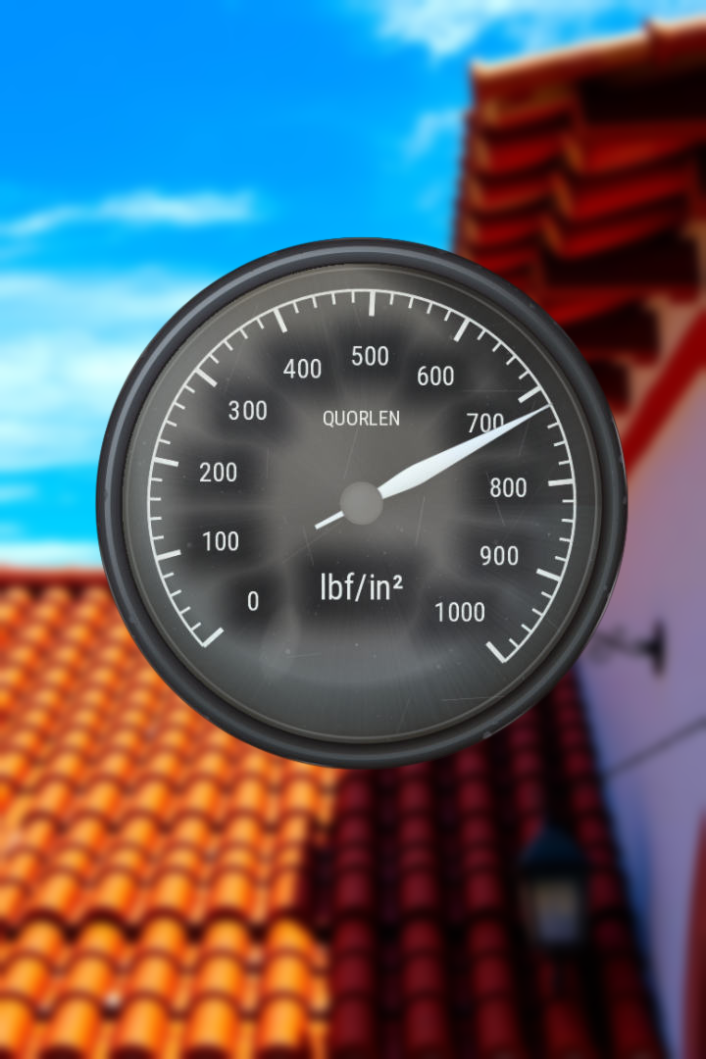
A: 720psi
